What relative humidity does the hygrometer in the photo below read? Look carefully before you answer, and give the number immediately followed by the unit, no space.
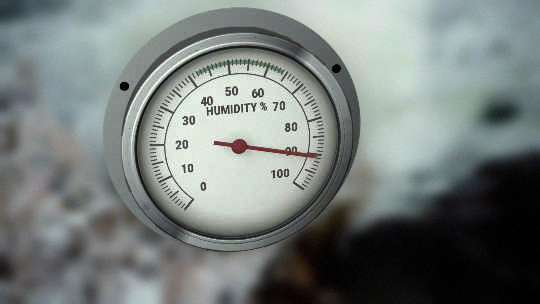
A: 90%
